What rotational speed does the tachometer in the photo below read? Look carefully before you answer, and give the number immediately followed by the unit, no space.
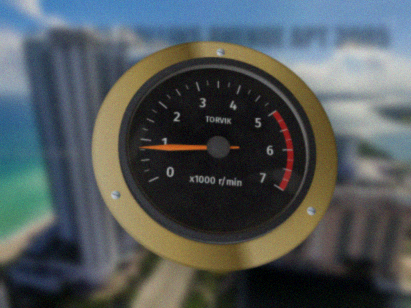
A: 750rpm
